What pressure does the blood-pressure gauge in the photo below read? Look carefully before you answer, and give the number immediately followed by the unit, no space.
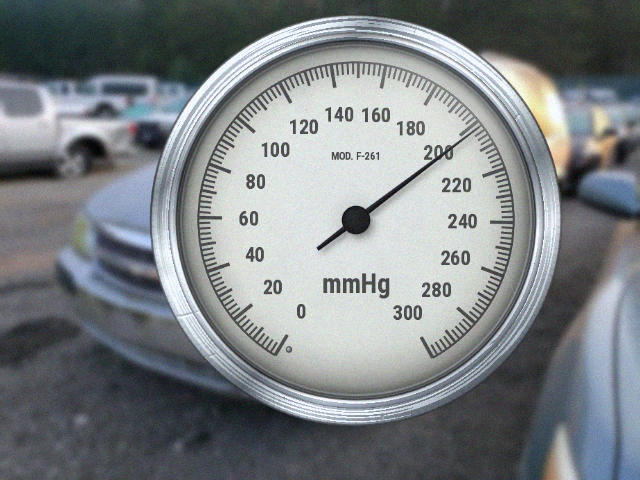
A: 202mmHg
